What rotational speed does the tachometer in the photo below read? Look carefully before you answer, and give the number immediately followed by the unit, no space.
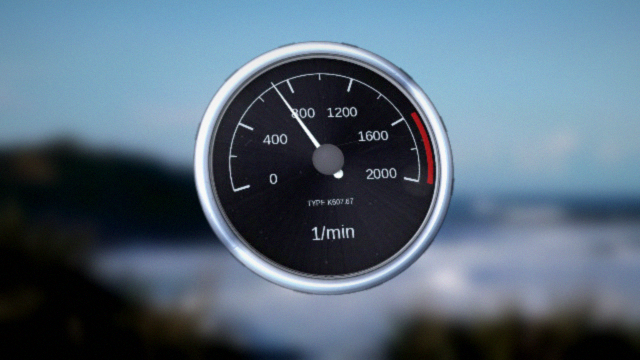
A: 700rpm
